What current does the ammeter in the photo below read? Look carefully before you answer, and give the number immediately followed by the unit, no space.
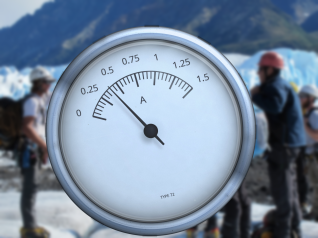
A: 0.4A
